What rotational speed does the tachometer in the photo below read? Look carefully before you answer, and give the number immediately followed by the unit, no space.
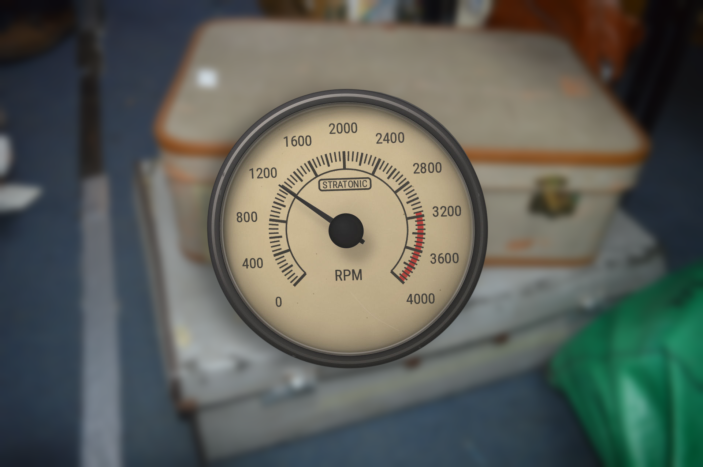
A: 1200rpm
